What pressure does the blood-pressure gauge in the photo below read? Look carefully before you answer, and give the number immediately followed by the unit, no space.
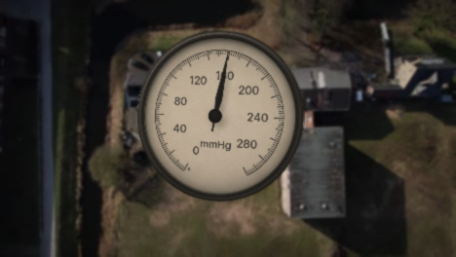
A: 160mmHg
